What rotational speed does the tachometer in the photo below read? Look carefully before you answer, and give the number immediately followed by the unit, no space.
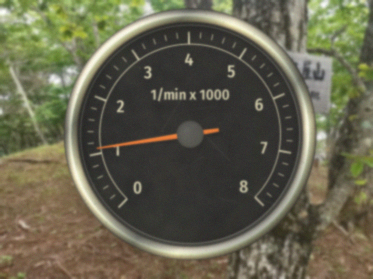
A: 1100rpm
